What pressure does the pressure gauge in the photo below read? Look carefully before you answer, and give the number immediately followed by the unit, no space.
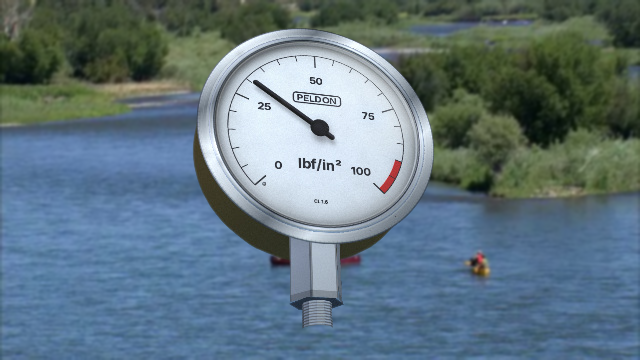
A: 30psi
